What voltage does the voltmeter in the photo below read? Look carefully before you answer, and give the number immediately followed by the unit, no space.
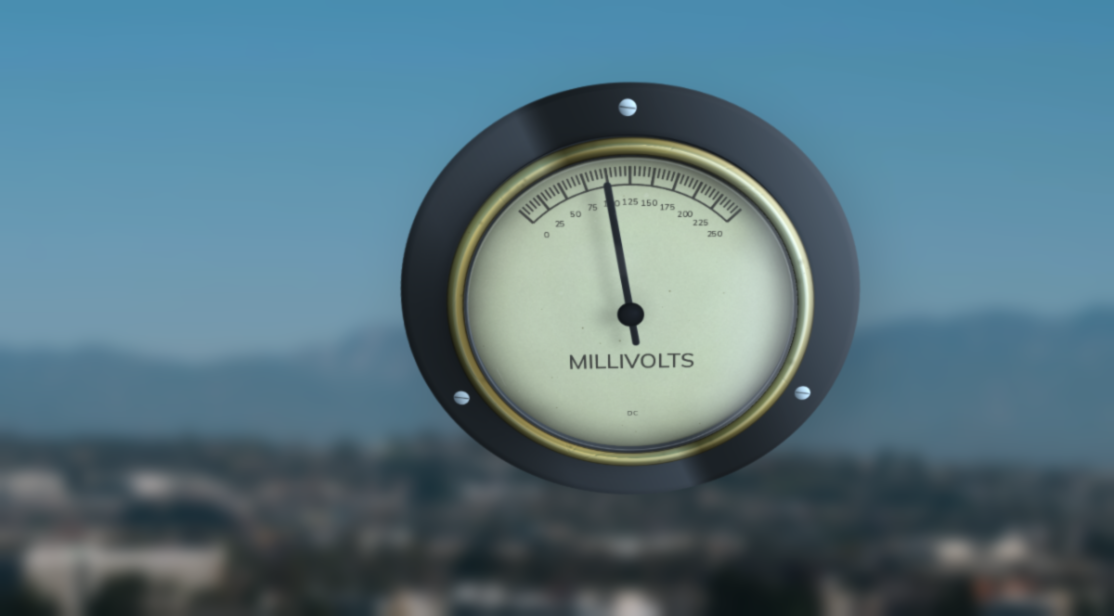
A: 100mV
